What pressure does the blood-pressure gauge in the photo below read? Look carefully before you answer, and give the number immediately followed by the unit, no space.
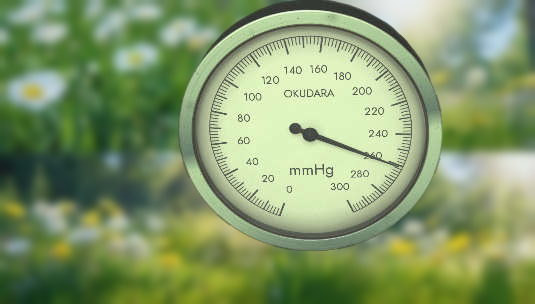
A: 260mmHg
